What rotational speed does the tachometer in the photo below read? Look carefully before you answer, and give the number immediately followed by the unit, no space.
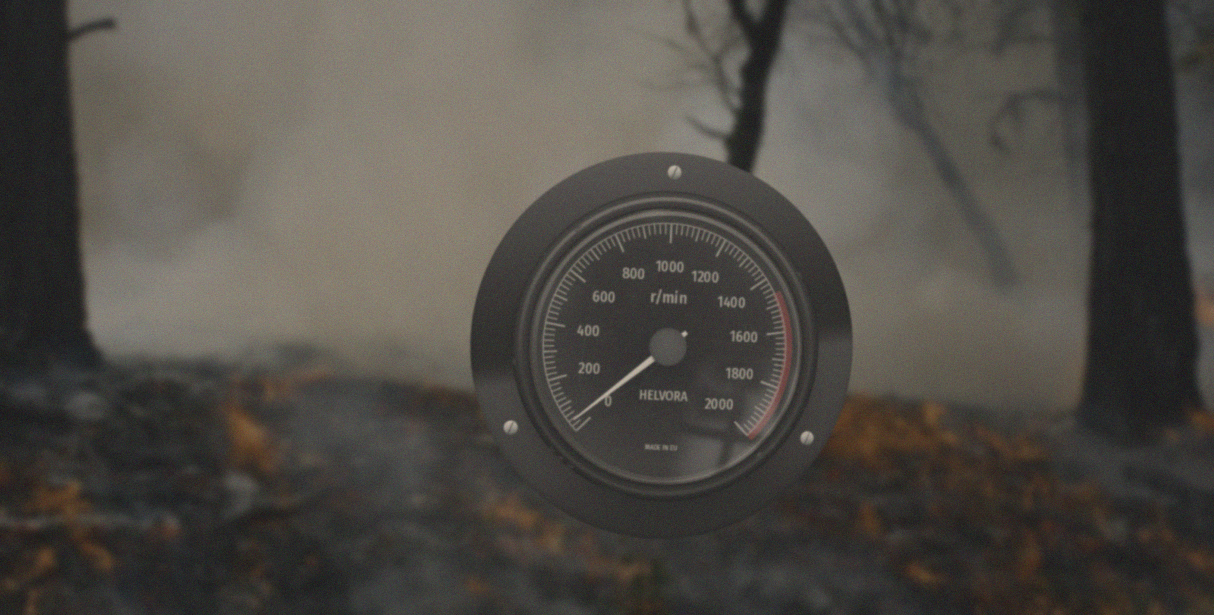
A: 40rpm
